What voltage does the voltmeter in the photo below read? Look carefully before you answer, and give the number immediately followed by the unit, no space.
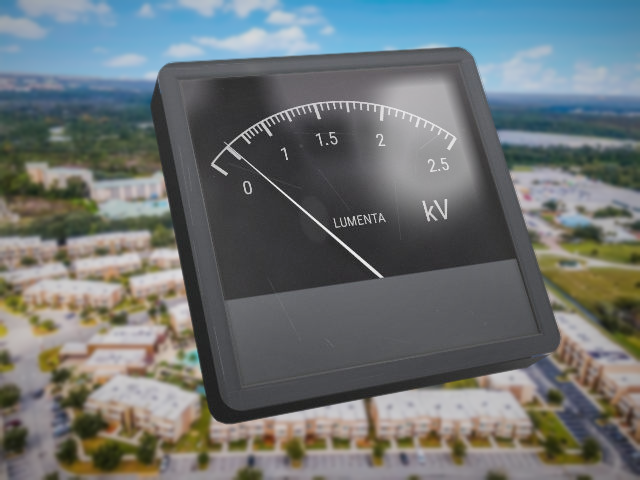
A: 0.5kV
